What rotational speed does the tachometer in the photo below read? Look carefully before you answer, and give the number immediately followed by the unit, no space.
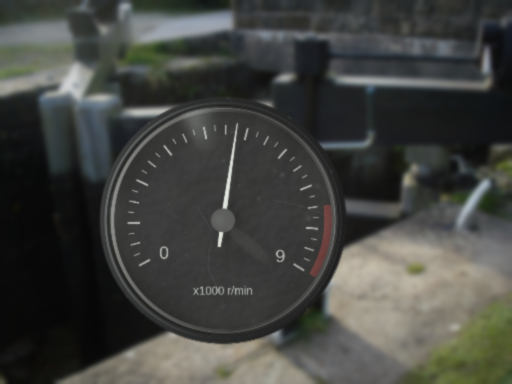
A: 4750rpm
